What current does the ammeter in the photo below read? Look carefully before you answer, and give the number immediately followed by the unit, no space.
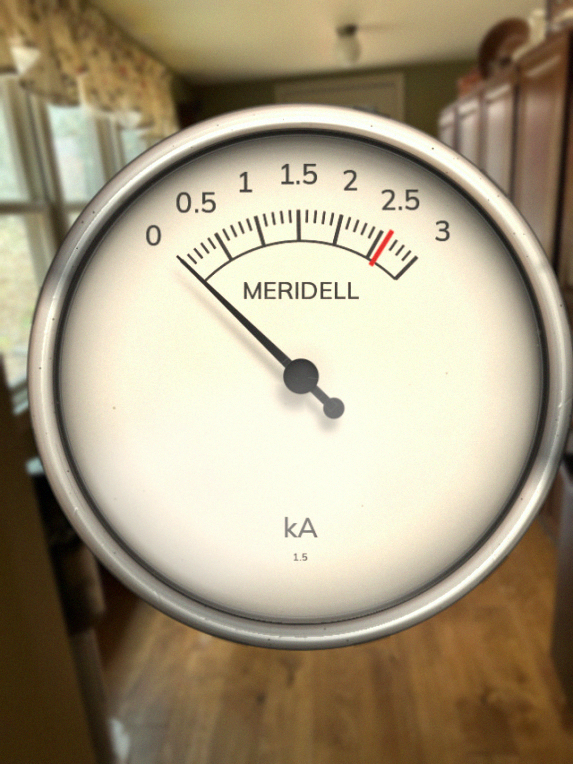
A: 0kA
